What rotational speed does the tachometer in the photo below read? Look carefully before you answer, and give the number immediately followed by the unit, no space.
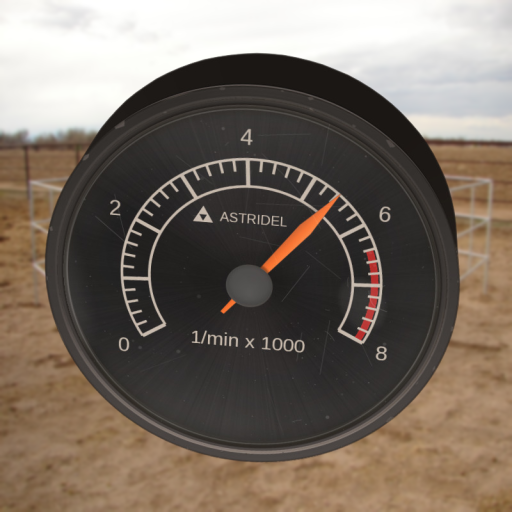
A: 5400rpm
